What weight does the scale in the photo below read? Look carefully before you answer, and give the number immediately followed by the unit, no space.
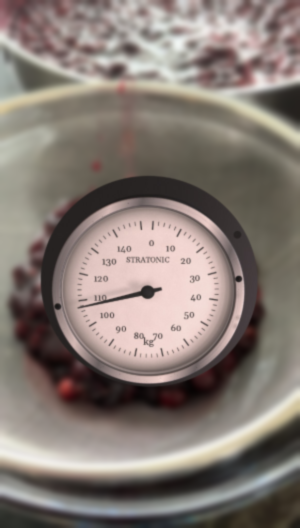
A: 108kg
